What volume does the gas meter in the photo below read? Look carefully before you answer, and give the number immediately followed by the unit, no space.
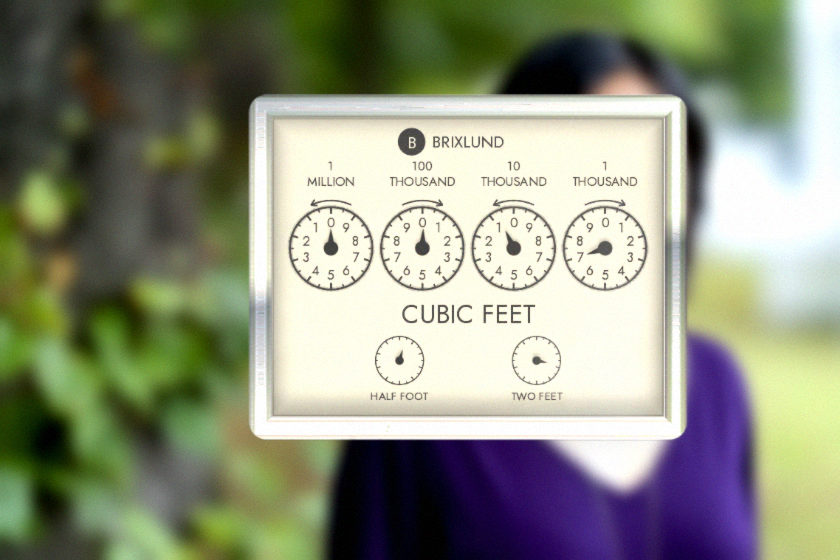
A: 700ft³
